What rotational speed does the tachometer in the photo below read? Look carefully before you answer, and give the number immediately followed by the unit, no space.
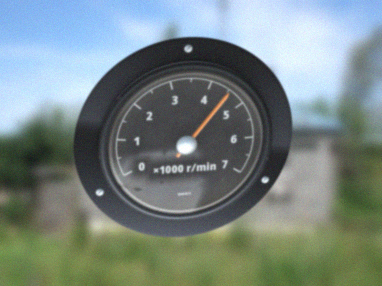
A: 4500rpm
